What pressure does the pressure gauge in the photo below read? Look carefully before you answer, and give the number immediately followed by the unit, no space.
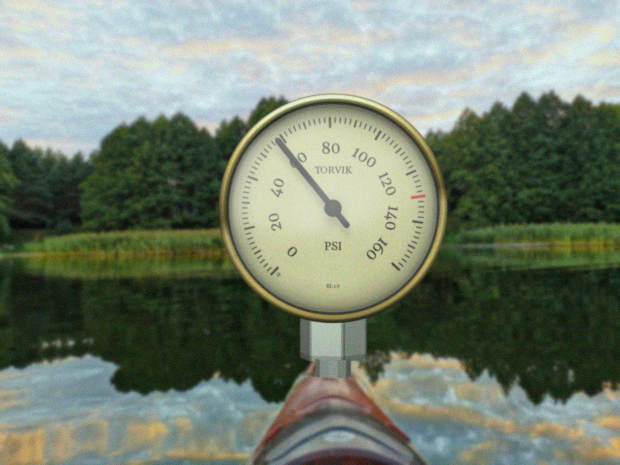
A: 58psi
